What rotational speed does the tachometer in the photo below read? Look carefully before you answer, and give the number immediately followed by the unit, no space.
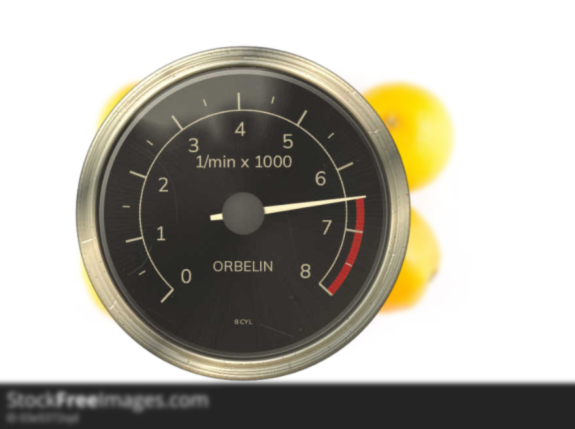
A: 6500rpm
